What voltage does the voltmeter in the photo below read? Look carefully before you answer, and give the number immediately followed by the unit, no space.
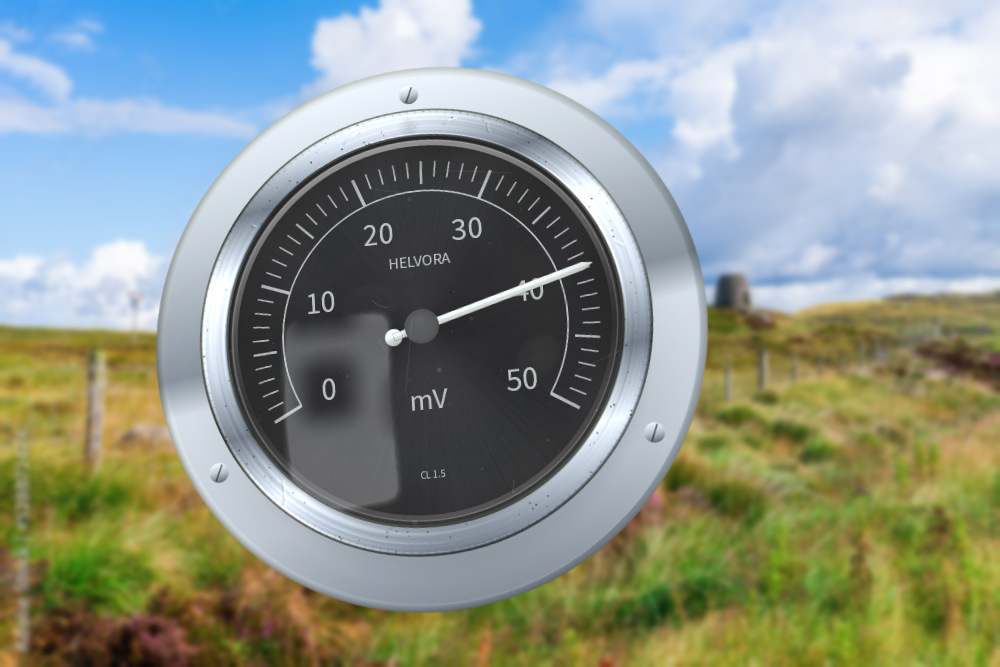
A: 40mV
